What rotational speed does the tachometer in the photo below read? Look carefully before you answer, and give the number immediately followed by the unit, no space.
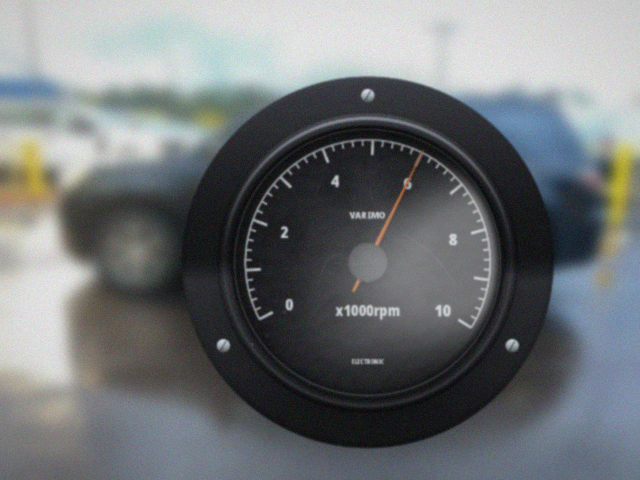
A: 6000rpm
